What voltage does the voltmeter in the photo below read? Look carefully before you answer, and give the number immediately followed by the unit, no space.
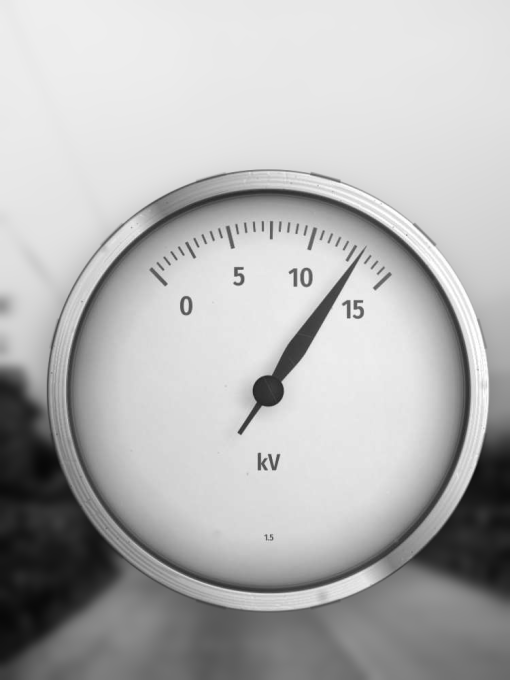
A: 13kV
